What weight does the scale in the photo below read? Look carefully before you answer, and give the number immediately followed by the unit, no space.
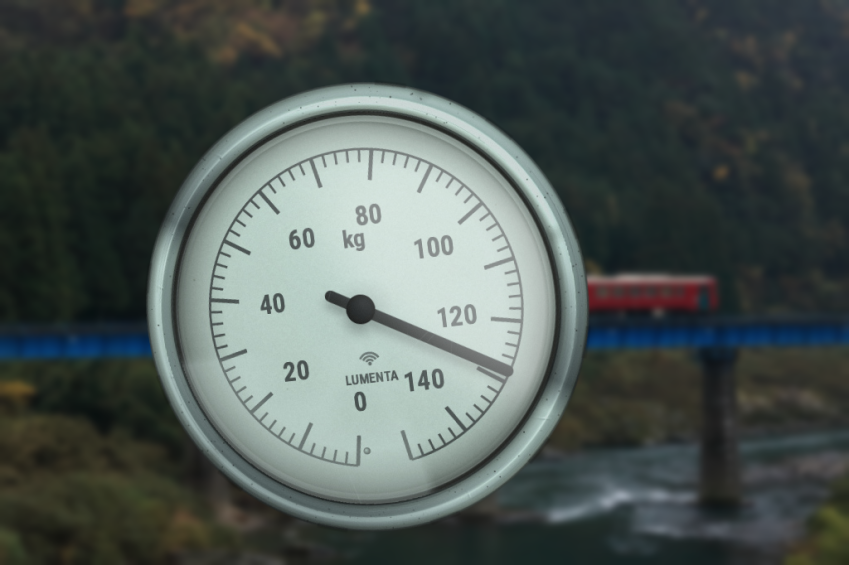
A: 128kg
